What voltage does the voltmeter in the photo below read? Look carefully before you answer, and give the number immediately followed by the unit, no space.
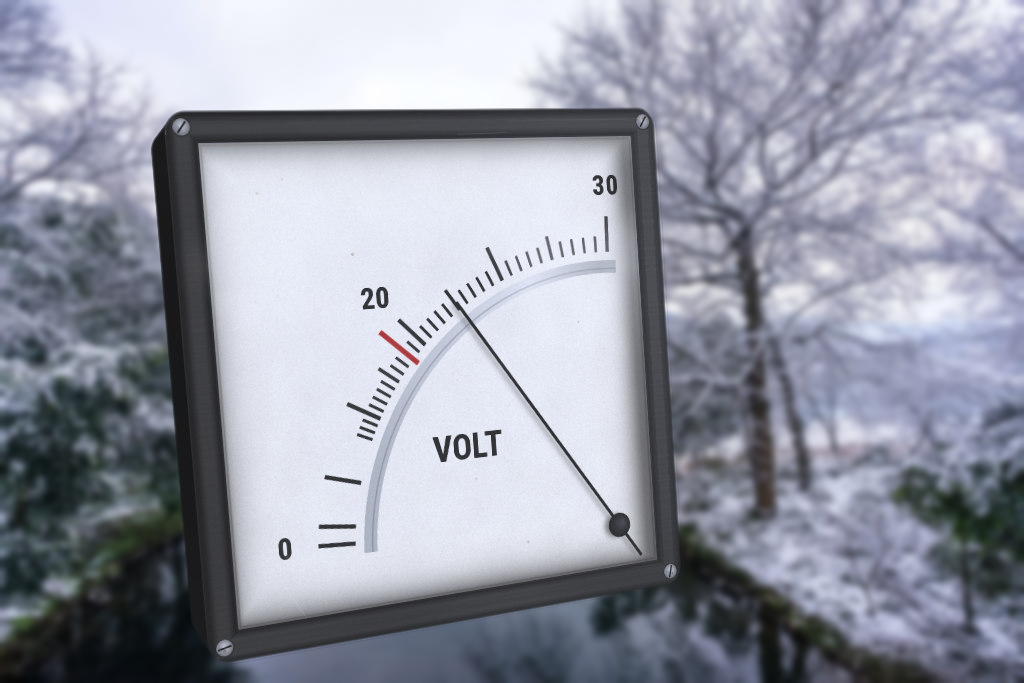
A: 22.5V
